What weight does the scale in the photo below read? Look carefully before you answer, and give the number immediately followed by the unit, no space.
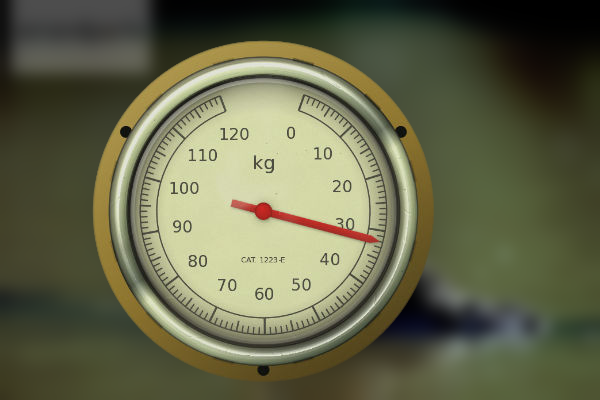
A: 32kg
